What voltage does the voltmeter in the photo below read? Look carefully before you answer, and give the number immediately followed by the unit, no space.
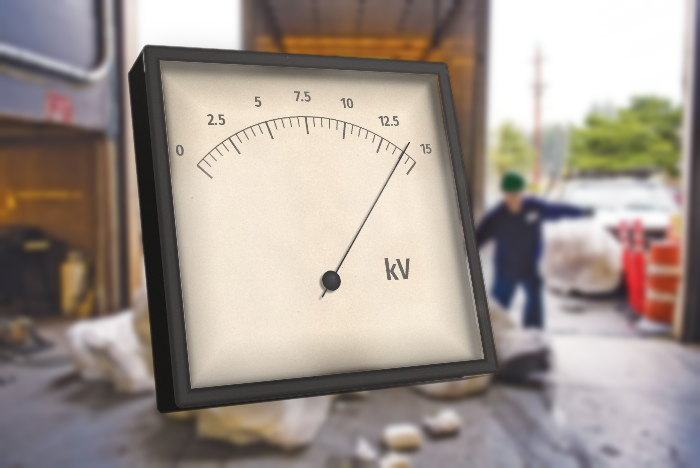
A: 14kV
